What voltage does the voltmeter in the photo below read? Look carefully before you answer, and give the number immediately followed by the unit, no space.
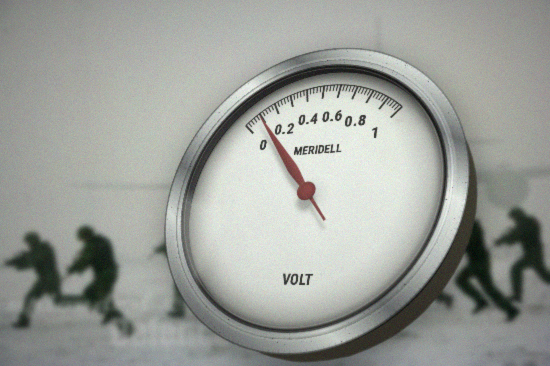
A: 0.1V
